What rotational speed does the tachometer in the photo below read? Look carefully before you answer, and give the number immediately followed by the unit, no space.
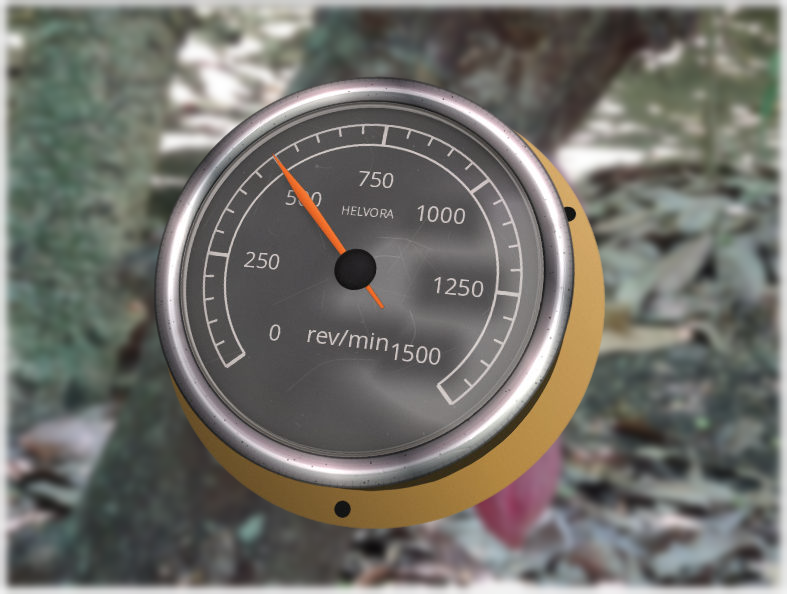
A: 500rpm
